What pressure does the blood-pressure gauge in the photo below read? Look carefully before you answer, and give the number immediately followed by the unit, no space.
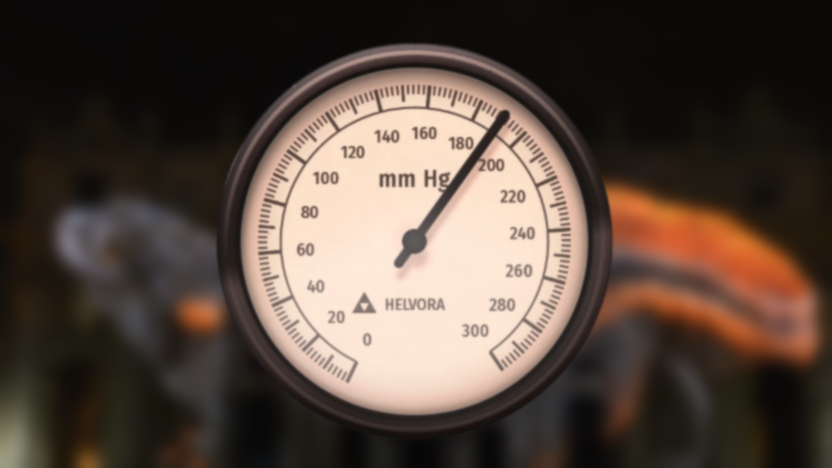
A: 190mmHg
